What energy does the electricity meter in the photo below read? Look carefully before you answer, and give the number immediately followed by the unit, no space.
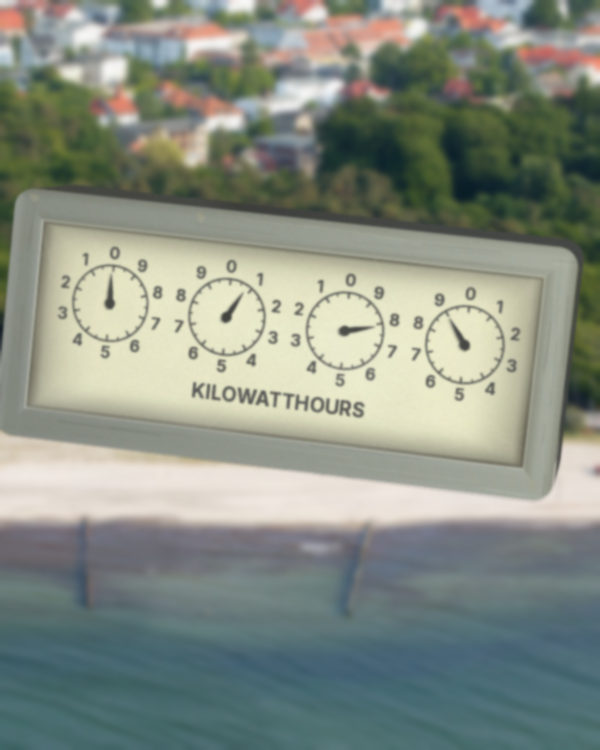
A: 79kWh
